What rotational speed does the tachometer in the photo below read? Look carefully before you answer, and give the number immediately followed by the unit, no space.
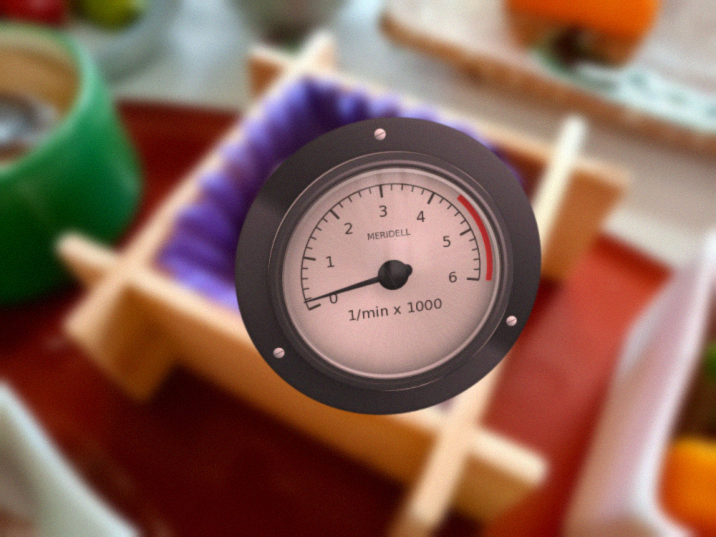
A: 200rpm
